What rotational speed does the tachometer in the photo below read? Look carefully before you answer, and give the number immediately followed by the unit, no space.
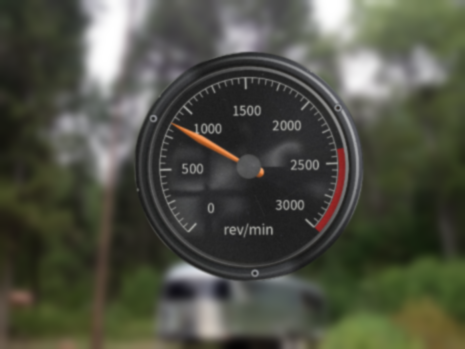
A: 850rpm
